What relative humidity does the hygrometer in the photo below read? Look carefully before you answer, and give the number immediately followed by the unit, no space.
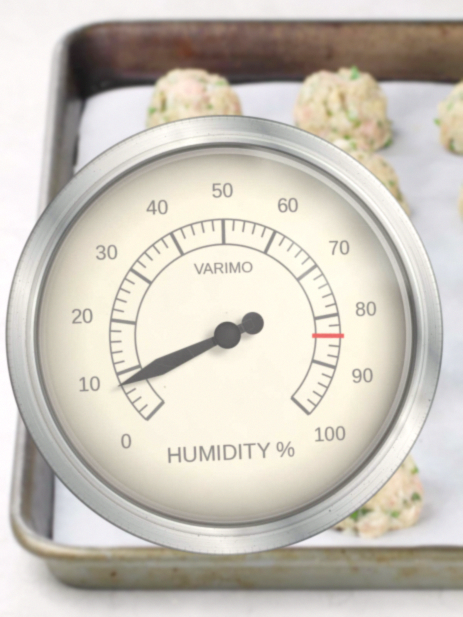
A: 8%
